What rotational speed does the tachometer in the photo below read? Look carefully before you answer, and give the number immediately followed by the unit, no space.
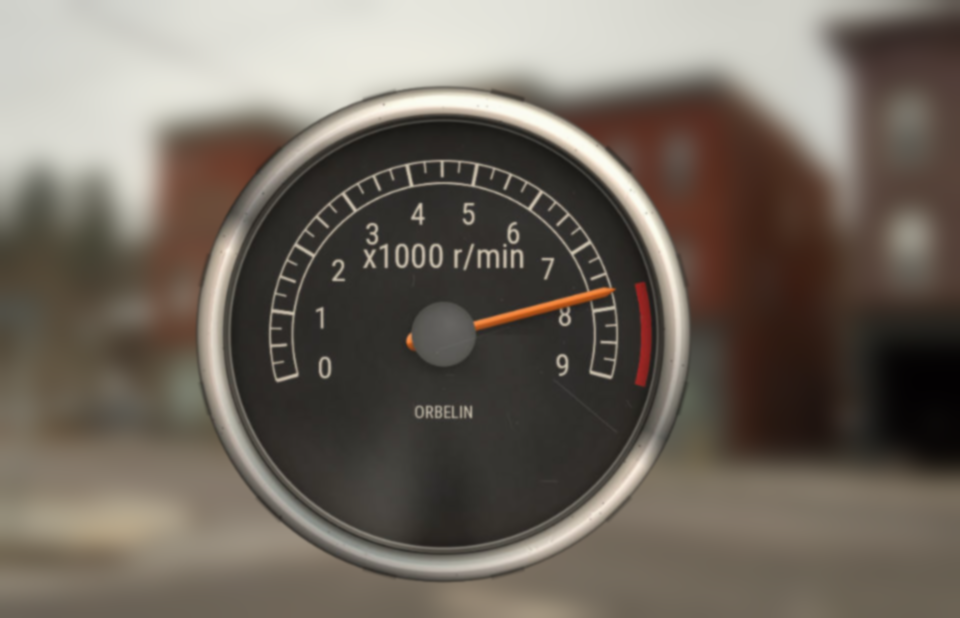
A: 7750rpm
